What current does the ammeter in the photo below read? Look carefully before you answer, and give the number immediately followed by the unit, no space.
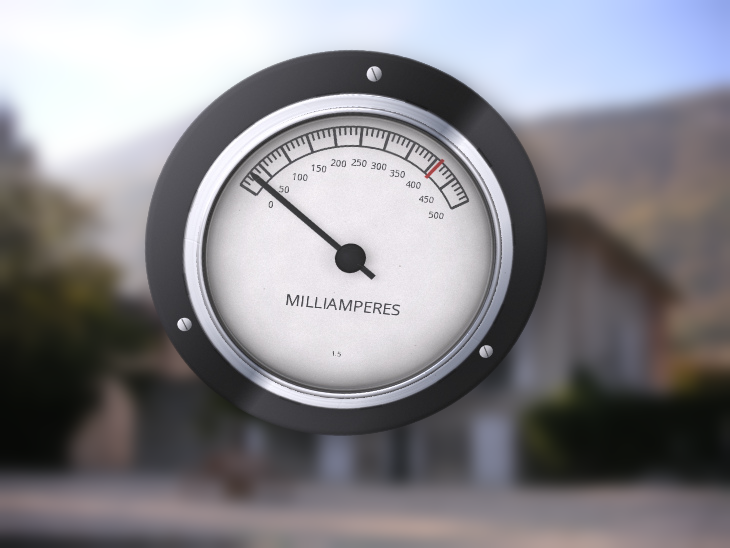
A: 30mA
